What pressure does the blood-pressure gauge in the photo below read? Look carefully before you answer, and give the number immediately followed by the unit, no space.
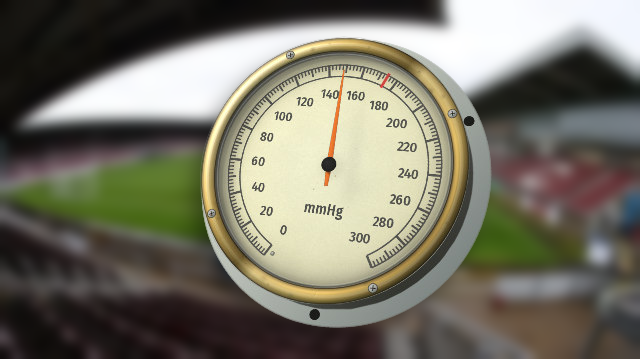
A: 150mmHg
